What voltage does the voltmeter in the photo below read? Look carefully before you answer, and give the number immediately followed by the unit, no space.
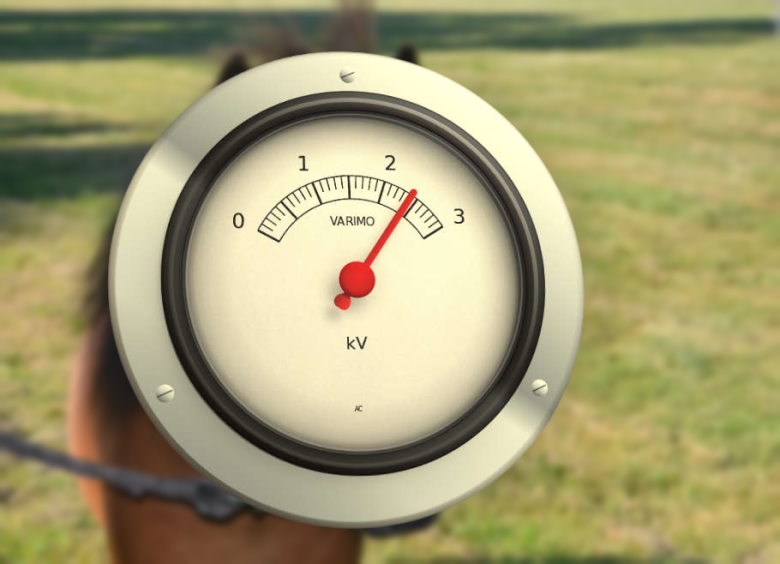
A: 2.4kV
